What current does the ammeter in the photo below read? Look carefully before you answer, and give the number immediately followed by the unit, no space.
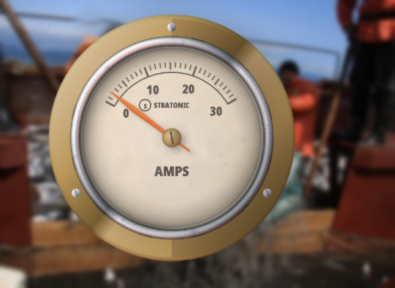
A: 2A
